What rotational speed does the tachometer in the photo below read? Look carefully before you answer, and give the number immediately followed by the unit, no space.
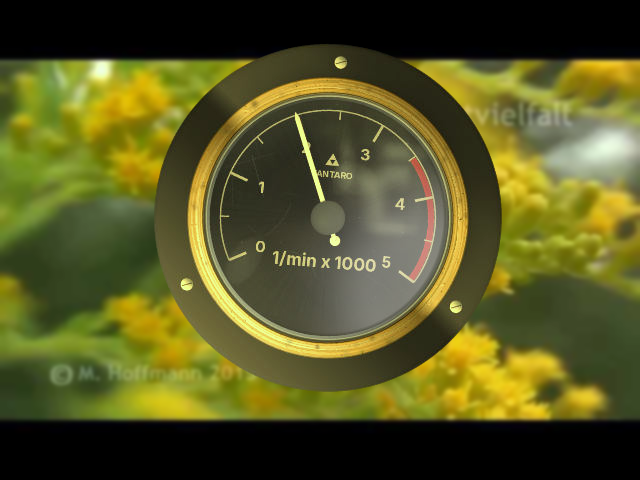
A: 2000rpm
